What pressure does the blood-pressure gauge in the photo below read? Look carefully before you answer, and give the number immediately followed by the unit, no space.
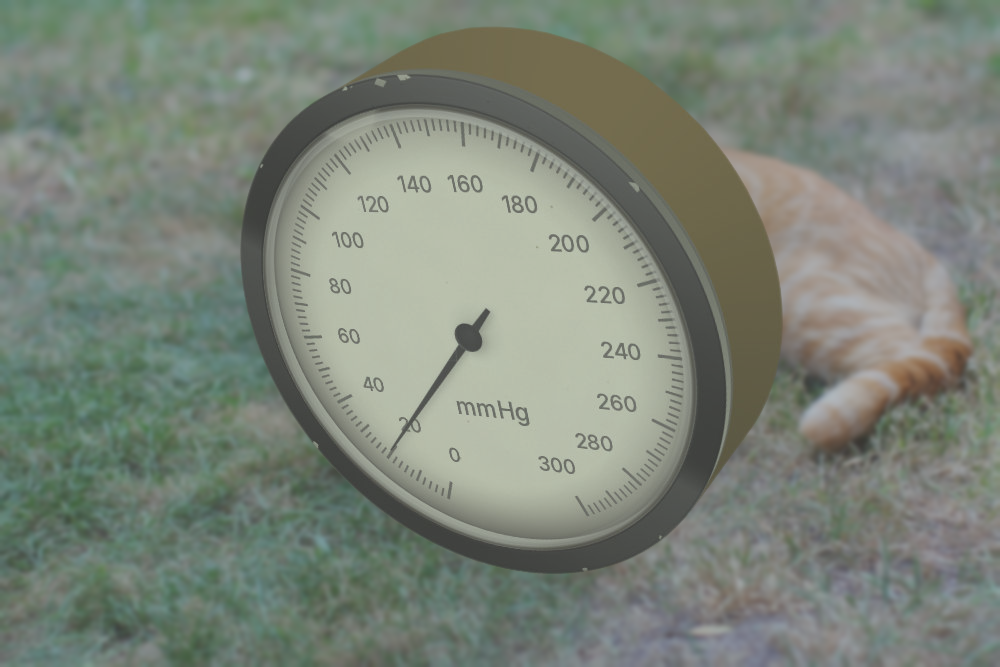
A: 20mmHg
